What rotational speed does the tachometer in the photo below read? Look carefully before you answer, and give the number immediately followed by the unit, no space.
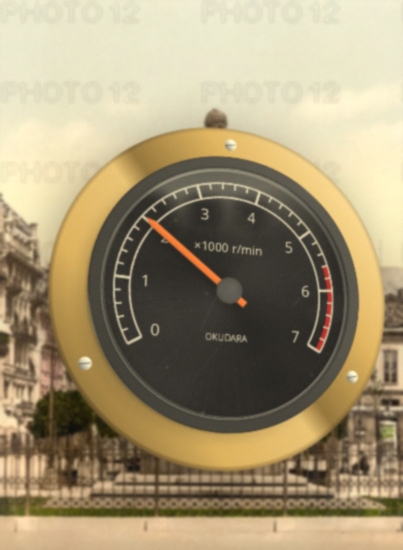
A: 2000rpm
